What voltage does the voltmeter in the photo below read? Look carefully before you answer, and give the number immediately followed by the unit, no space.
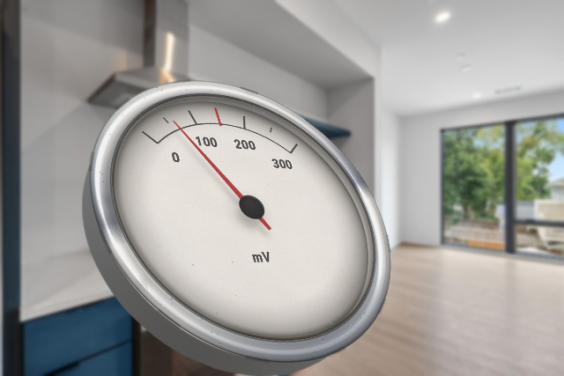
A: 50mV
